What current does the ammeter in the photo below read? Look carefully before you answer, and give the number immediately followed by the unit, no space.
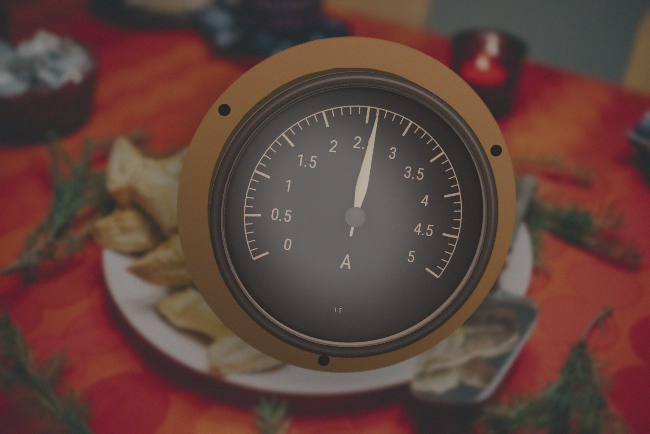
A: 2.6A
